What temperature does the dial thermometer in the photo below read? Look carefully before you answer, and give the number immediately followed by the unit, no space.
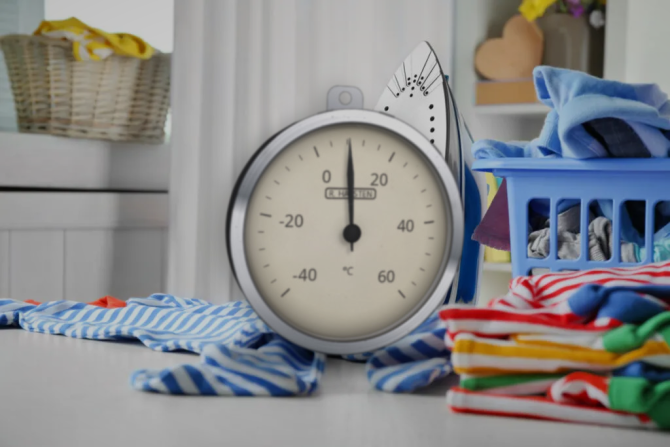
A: 8°C
